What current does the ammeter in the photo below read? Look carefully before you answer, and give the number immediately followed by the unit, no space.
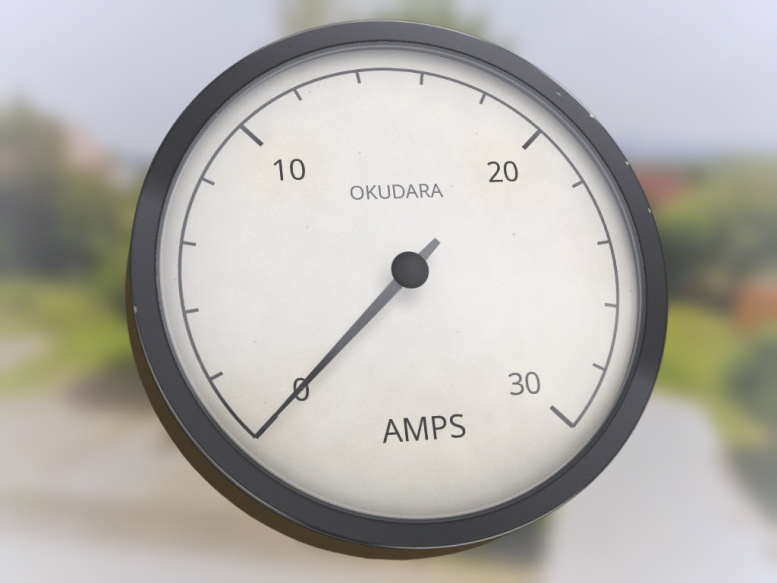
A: 0A
